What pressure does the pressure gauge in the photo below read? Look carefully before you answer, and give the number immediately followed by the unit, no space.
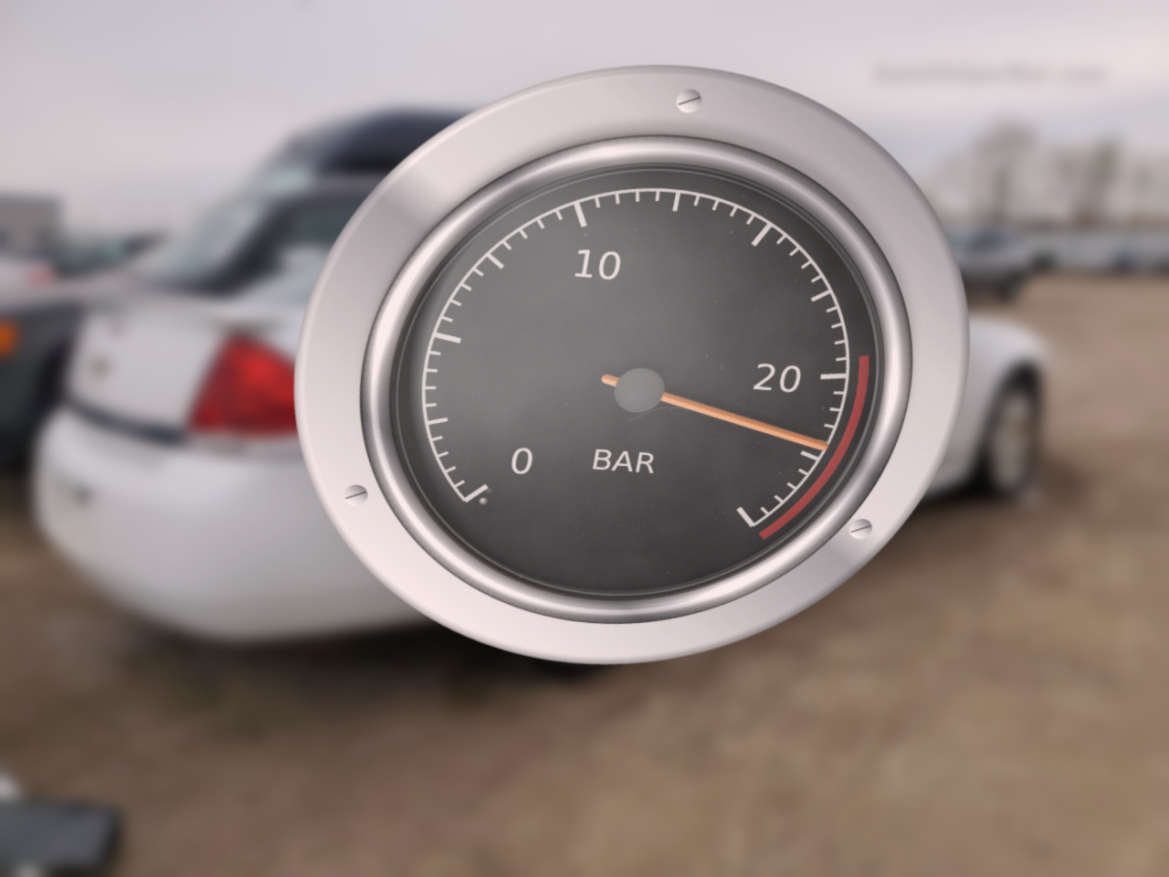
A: 22bar
